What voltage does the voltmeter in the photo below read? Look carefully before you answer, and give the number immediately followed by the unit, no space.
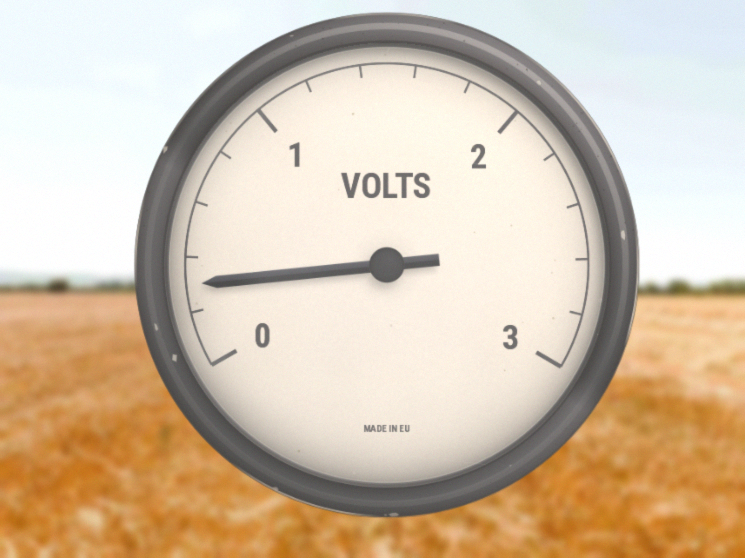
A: 0.3V
